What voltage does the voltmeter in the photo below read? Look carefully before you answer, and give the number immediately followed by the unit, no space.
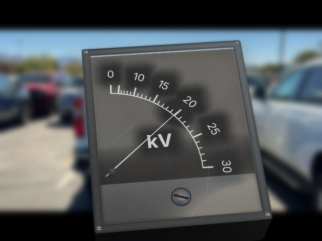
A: 20kV
